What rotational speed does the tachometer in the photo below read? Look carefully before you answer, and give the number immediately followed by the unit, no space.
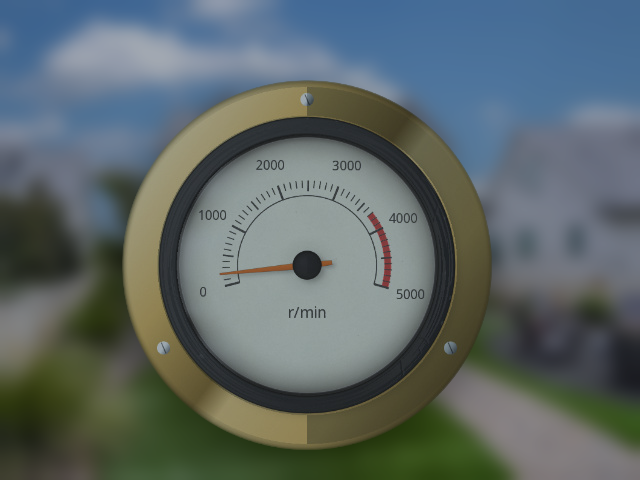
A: 200rpm
